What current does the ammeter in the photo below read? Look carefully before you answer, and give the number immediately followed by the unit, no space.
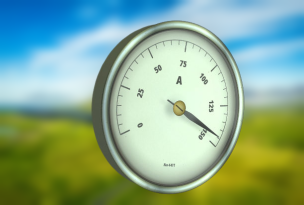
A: 145A
